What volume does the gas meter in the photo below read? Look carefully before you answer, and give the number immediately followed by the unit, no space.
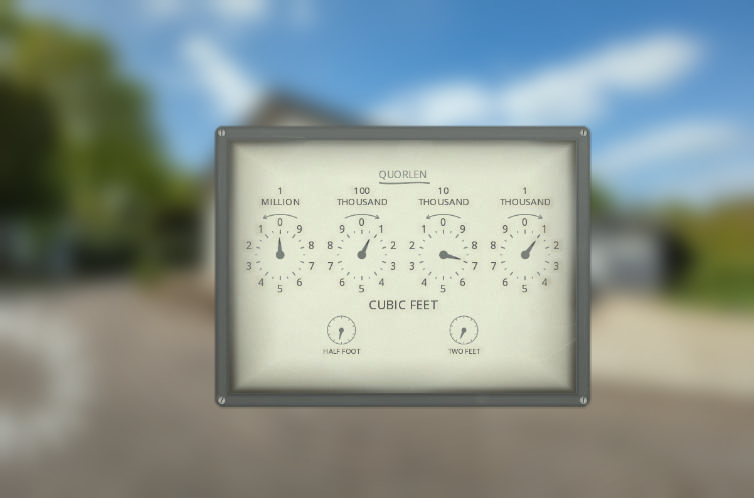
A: 7100ft³
